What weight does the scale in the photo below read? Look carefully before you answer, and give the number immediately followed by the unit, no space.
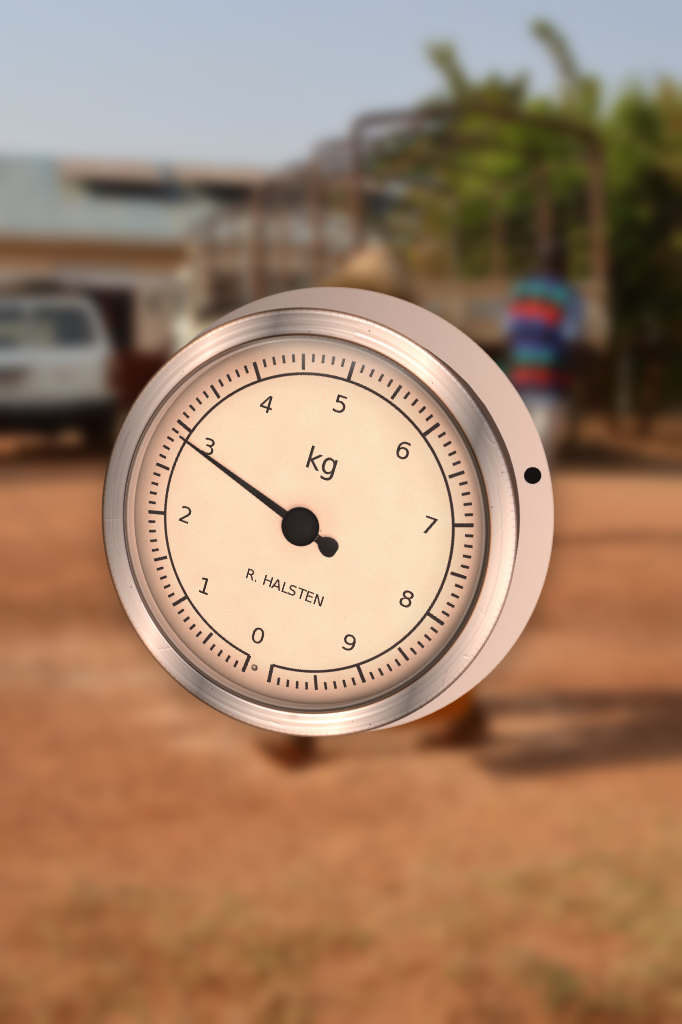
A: 2.9kg
